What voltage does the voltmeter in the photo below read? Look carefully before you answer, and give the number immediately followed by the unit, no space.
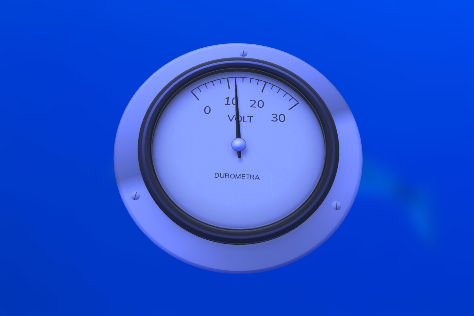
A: 12V
